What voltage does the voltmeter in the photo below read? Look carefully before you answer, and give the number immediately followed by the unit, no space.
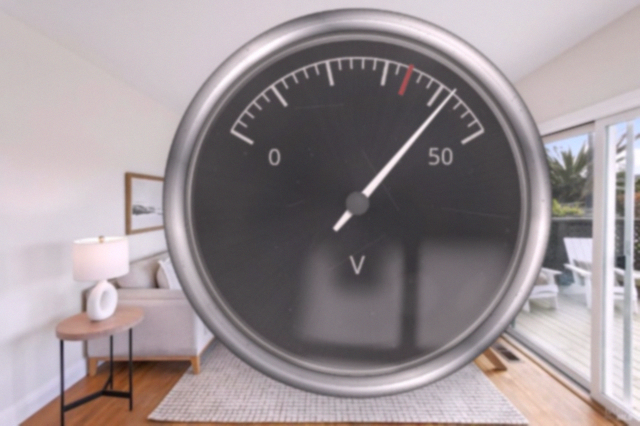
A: 42V
